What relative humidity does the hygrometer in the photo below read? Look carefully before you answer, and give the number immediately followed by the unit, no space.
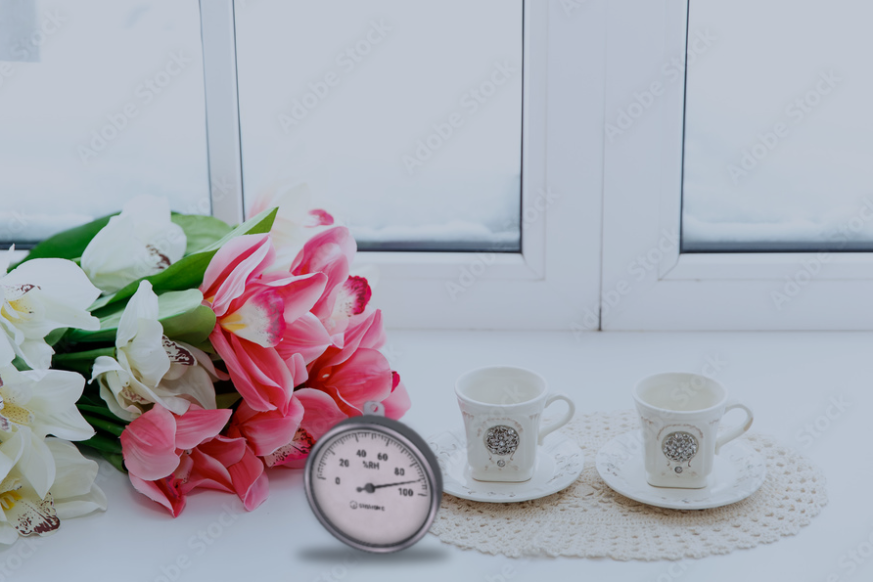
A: 90%
